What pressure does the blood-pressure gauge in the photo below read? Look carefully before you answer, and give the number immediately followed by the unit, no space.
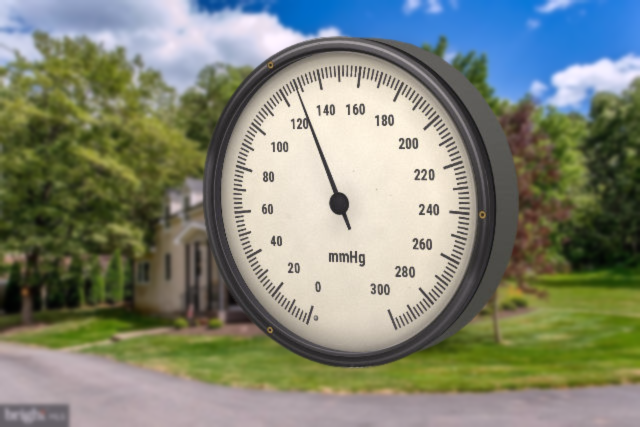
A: 130mmHg
